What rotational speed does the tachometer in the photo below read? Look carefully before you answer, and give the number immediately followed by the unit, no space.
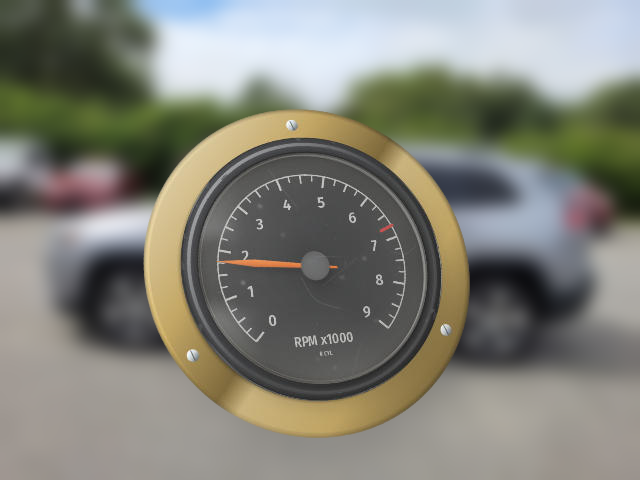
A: 1750rpm
